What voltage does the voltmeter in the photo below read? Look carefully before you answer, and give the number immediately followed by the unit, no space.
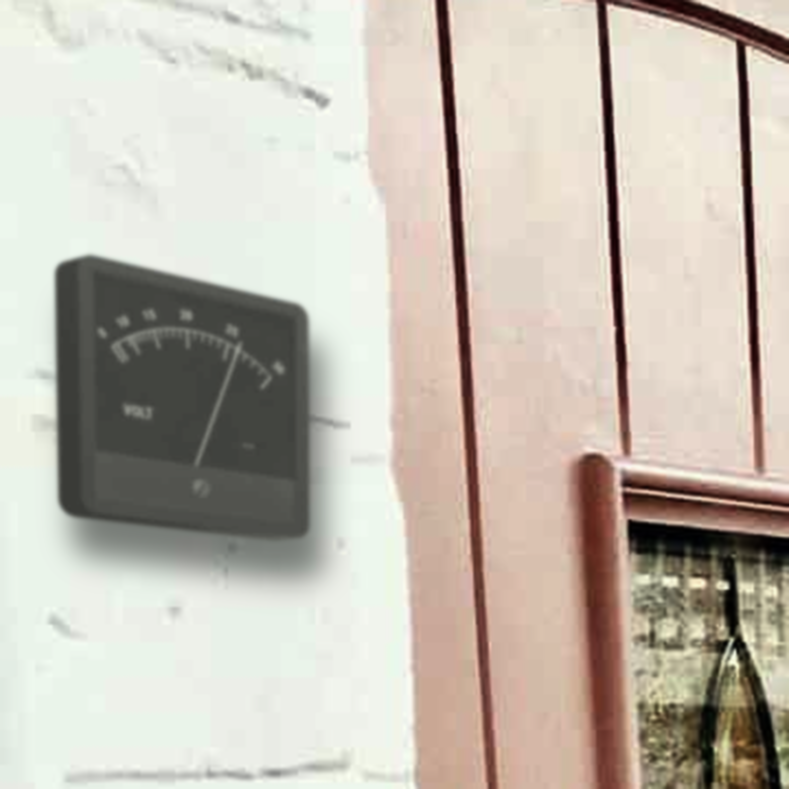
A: 26V
